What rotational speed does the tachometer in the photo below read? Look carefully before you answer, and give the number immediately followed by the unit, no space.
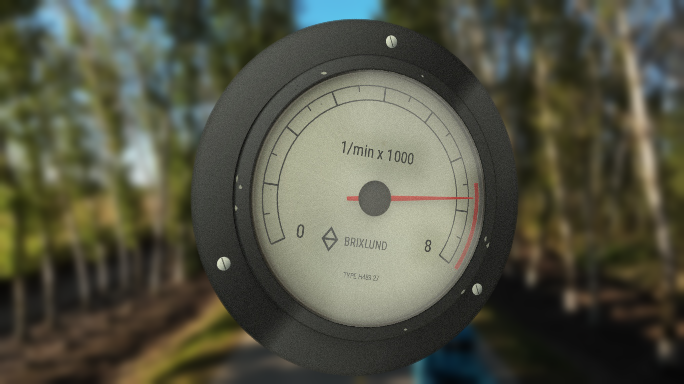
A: 6750rpm
